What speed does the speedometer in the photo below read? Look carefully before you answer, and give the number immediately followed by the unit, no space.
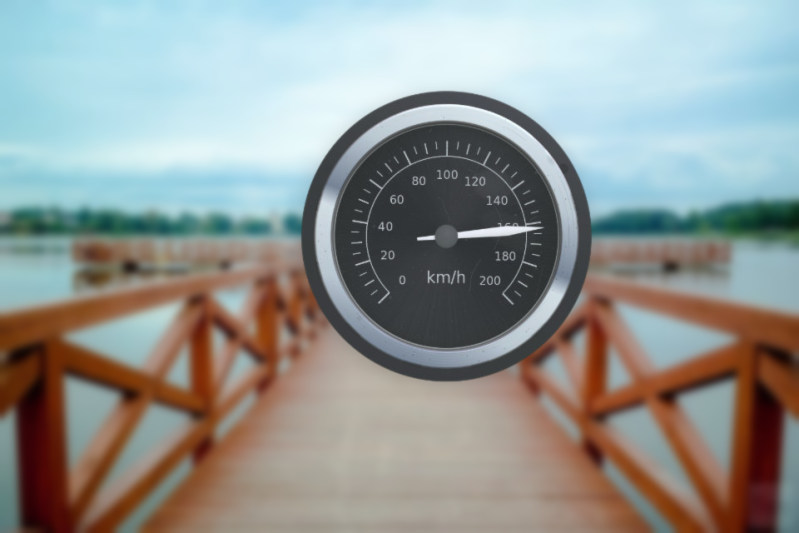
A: 162.5km/h
